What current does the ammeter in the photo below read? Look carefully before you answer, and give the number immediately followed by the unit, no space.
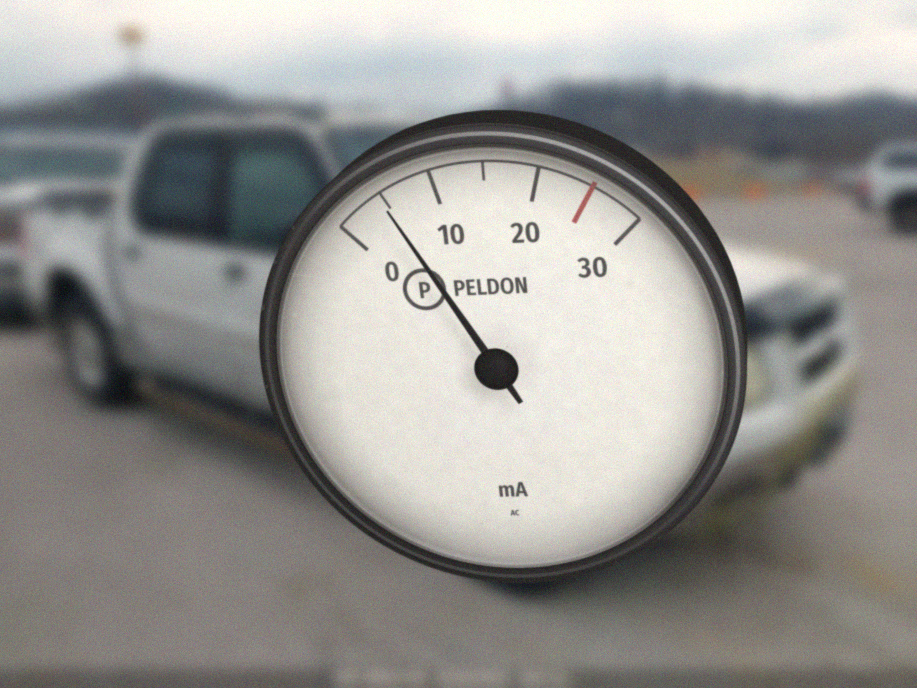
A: 5mA
